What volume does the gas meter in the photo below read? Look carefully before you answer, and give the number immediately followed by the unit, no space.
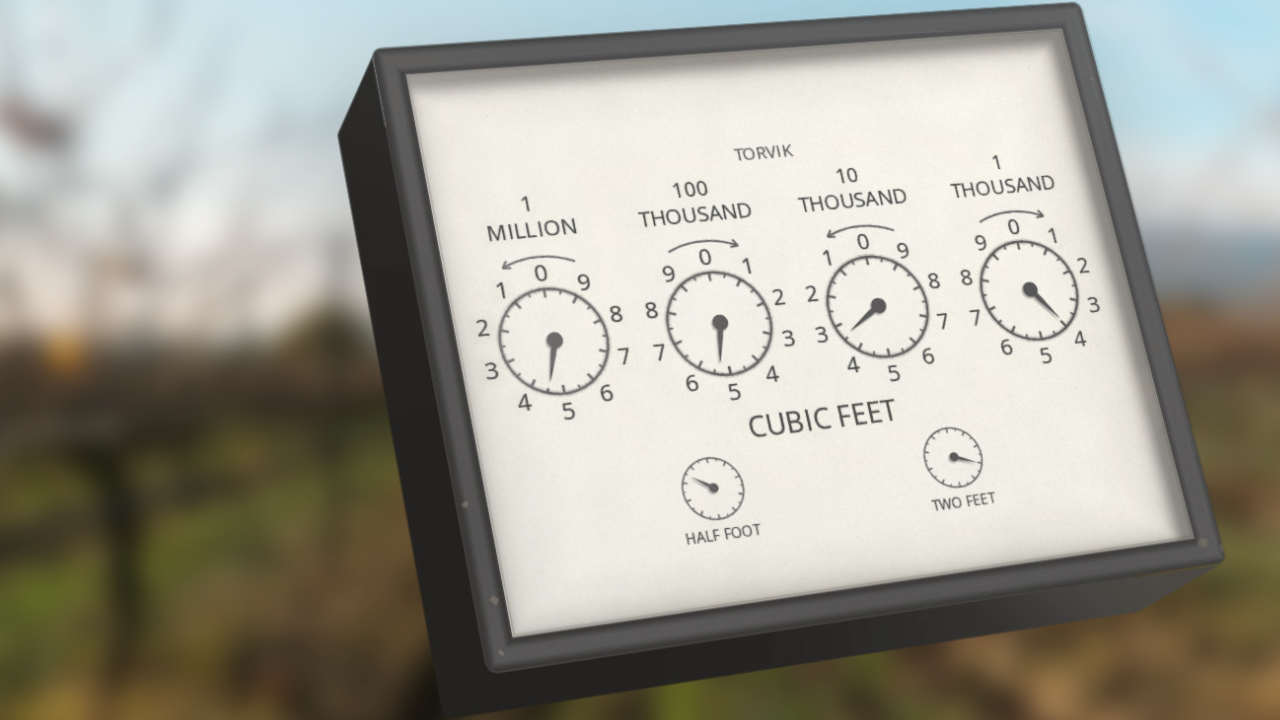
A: 453400ft³
